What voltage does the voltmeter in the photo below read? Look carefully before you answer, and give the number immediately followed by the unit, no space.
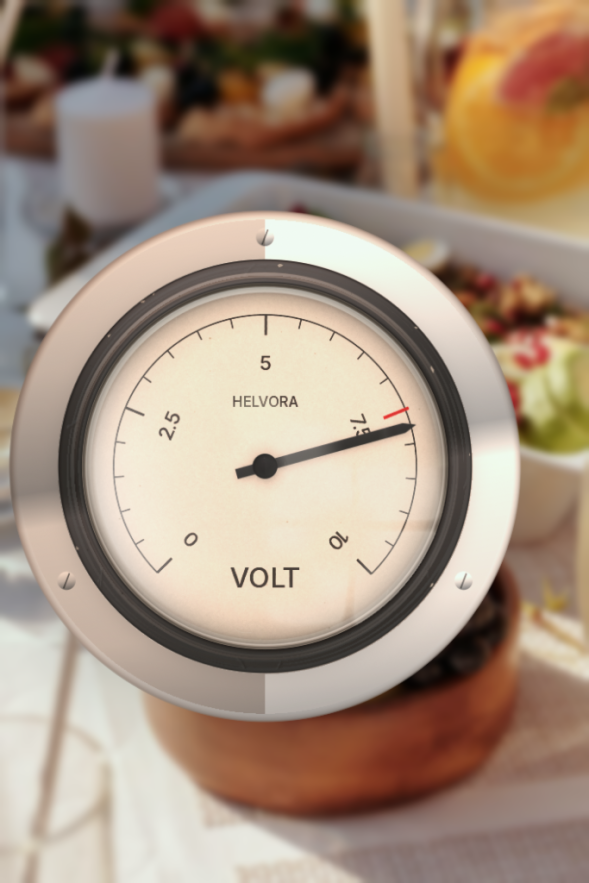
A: 7.75V
